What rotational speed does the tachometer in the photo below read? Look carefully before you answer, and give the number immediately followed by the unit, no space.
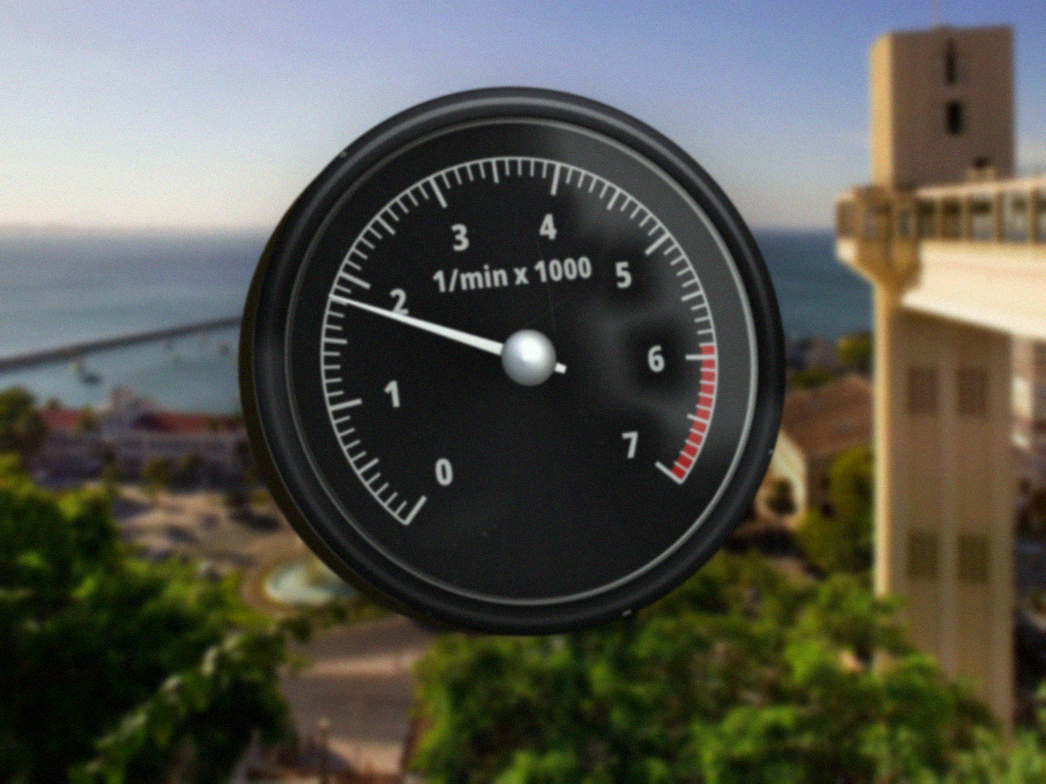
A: 1800rpm
